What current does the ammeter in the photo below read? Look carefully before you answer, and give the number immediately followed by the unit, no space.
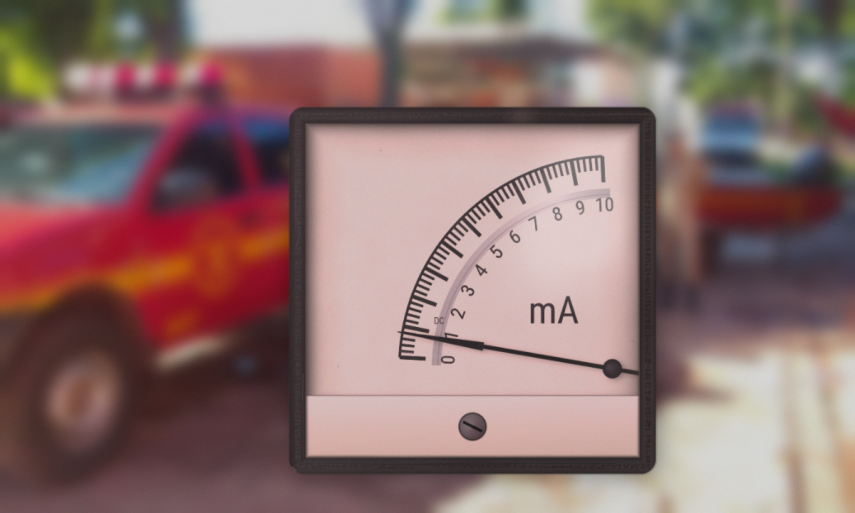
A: 0.8mA
